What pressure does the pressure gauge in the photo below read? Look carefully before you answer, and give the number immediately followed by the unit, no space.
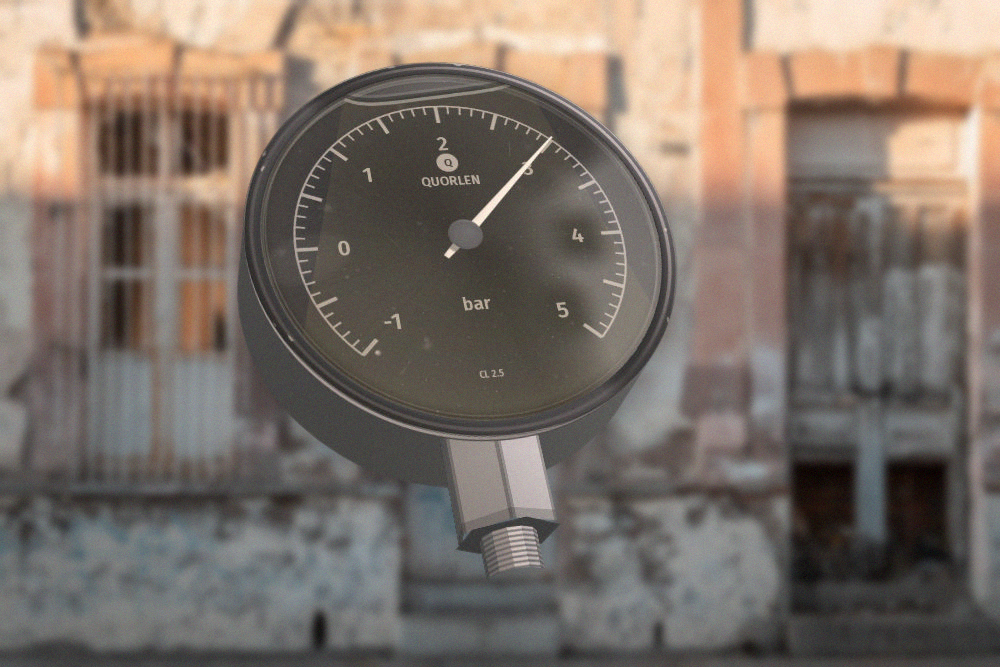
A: 3bar
